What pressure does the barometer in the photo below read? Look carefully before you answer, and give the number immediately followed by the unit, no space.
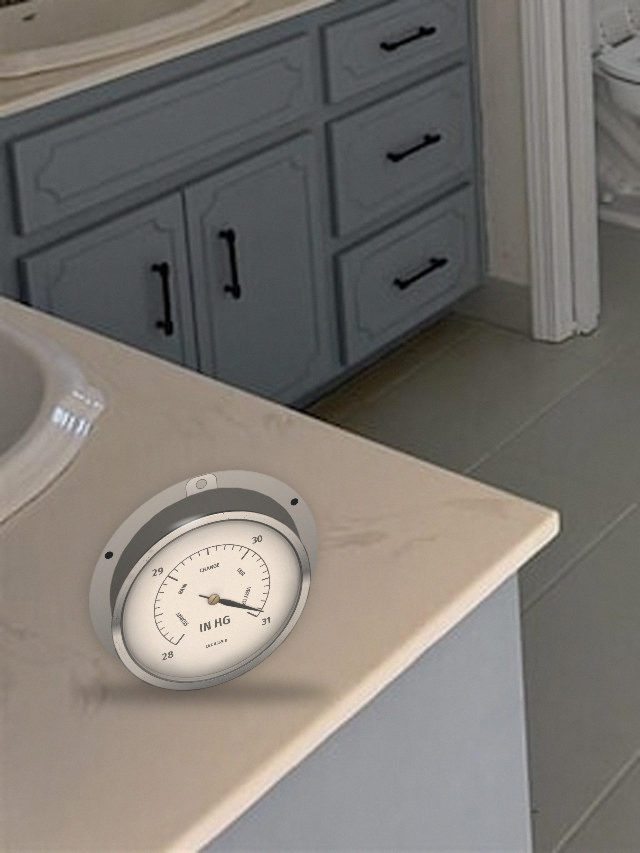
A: 30.9inHg
